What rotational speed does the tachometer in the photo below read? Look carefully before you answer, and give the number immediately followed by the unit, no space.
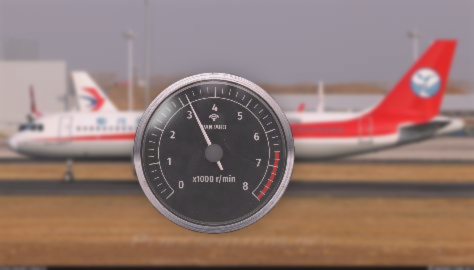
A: 3200rpm
